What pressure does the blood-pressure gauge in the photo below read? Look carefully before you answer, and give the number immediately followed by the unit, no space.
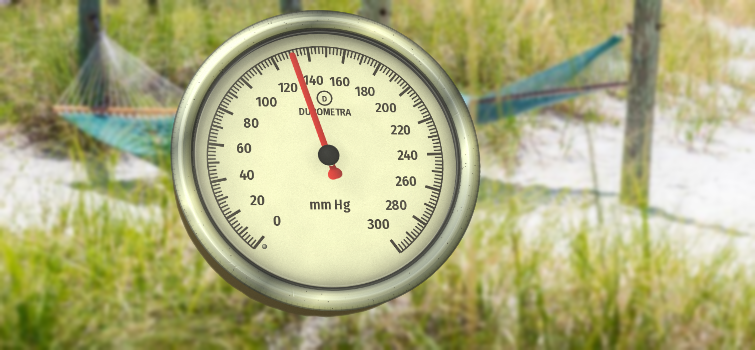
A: 130mmHg
